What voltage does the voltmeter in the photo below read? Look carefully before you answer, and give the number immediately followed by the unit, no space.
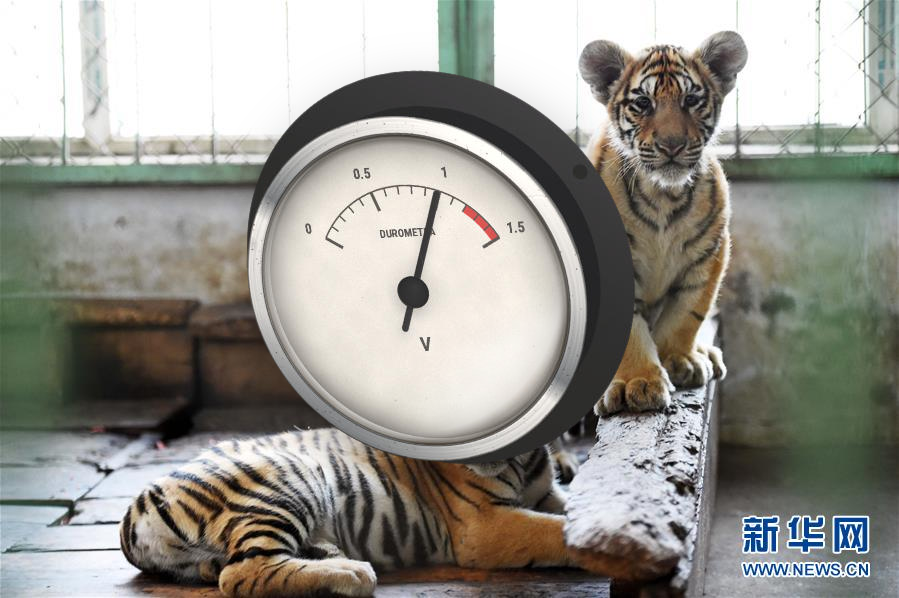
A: 1V
